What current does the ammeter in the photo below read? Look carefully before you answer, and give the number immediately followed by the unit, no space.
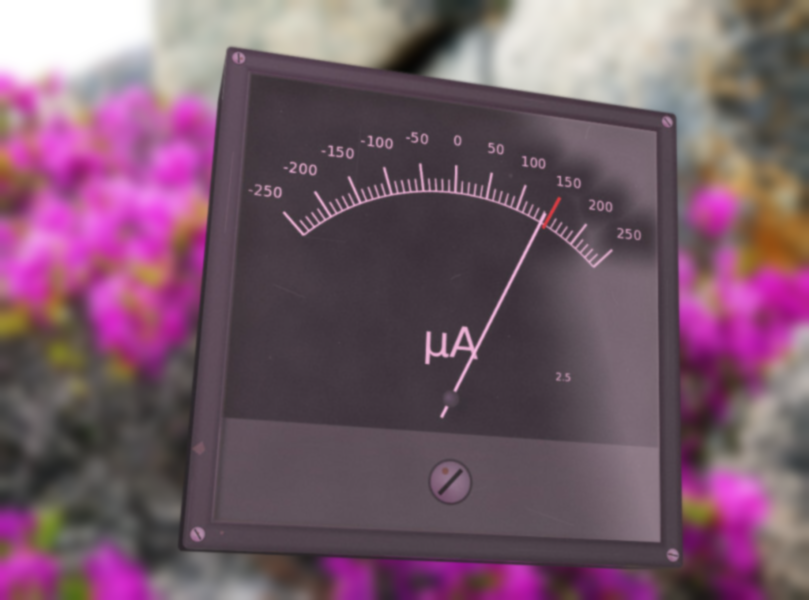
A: 140µA
